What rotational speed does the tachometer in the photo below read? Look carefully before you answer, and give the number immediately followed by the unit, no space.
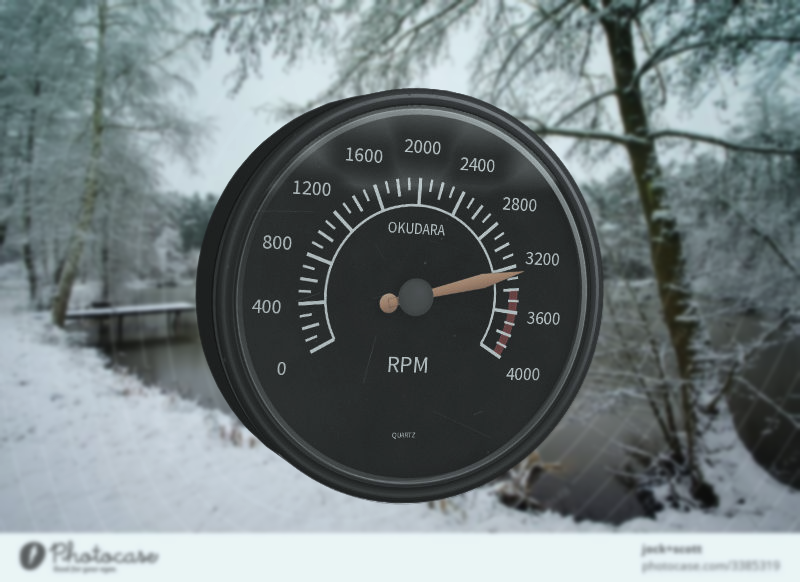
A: 3250rpm
